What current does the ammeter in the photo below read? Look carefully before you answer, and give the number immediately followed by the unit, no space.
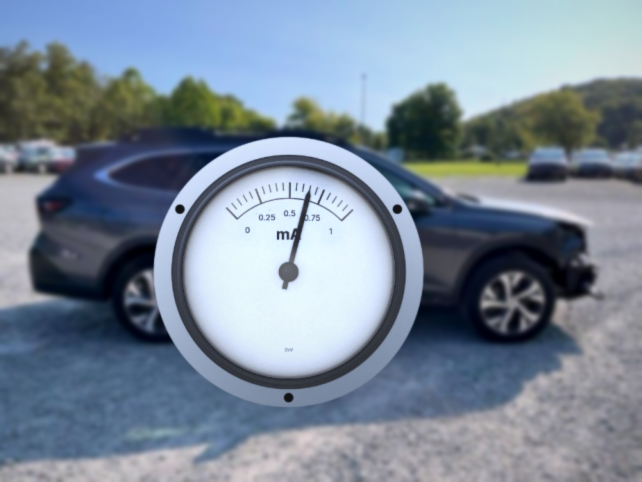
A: 0.65mA
